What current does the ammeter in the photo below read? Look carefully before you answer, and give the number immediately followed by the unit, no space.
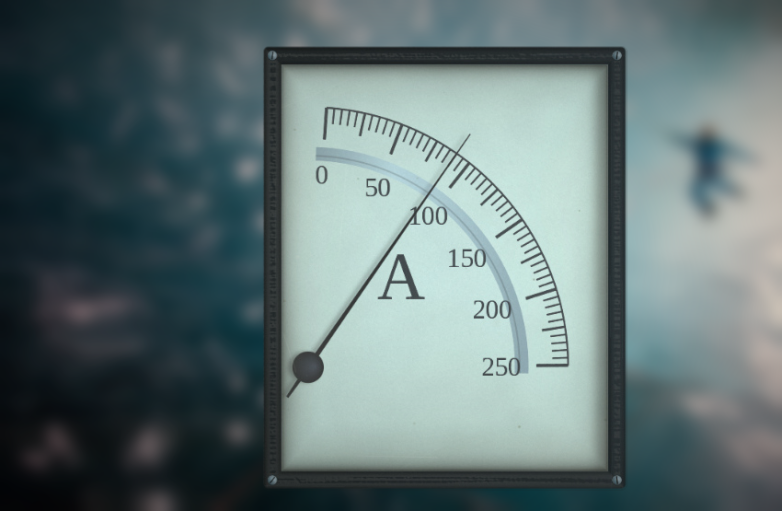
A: 90A
